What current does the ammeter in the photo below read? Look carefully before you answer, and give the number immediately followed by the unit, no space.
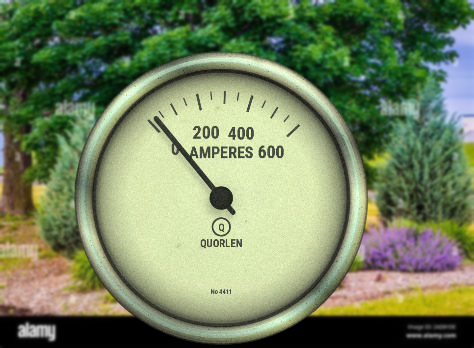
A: 25A
